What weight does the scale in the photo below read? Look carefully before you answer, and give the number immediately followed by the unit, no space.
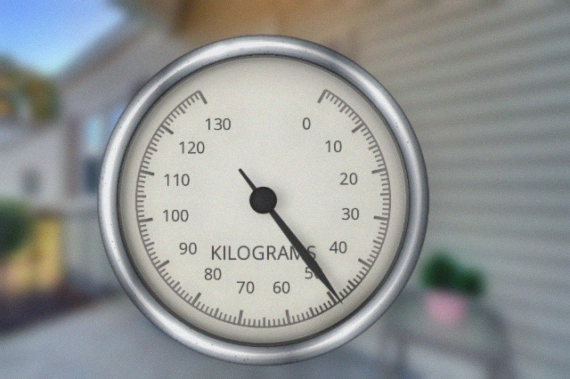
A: 49kg
